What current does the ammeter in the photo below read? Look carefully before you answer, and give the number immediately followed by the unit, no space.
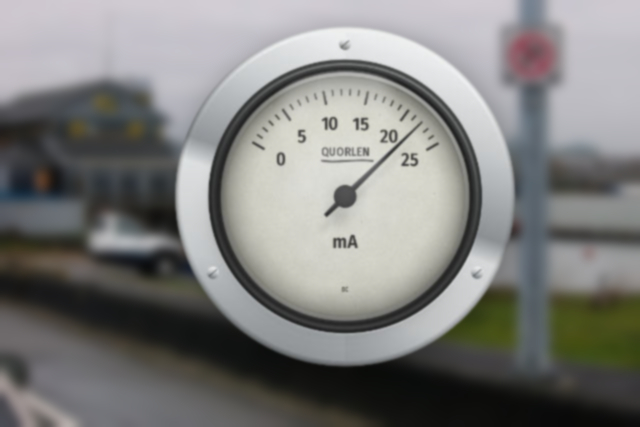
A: 22mA
